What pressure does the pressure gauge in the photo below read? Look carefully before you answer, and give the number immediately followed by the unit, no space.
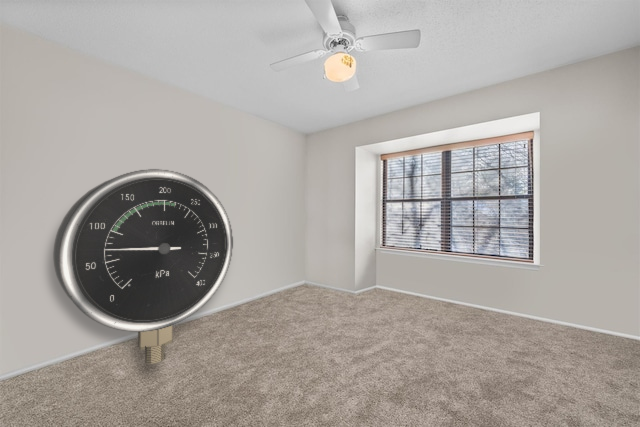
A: 70kPa
